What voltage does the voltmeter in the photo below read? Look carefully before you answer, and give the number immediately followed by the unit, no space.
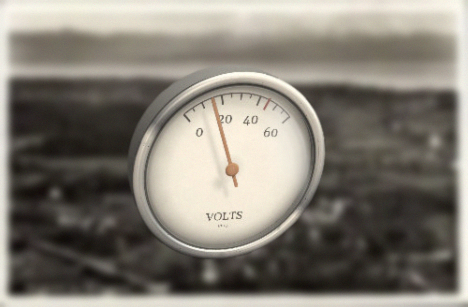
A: 15V
